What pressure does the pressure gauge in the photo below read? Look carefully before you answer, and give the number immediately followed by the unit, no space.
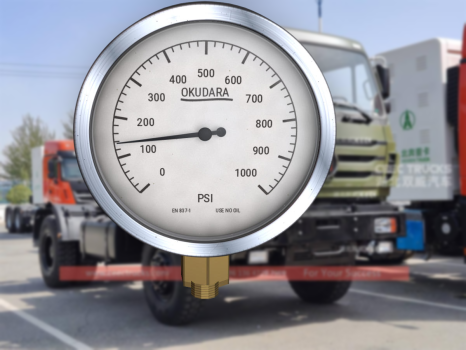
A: 140psi
